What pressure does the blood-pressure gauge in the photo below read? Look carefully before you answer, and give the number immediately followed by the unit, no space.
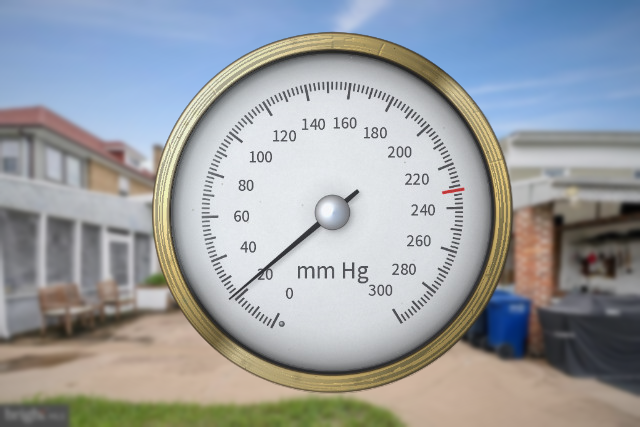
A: 22mmHg
